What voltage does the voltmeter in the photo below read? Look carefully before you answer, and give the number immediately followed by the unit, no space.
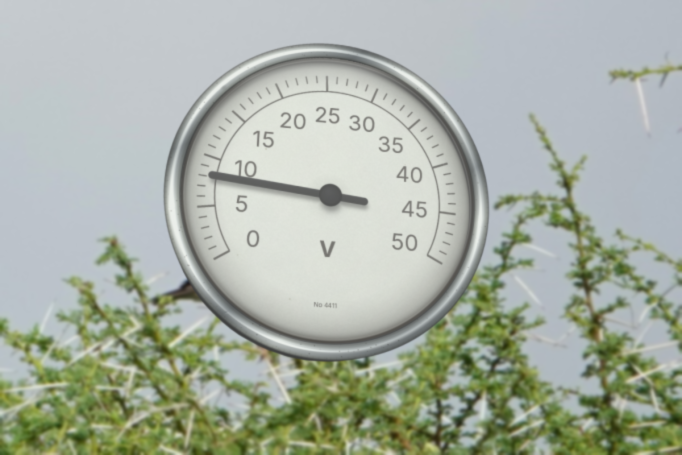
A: 8V
